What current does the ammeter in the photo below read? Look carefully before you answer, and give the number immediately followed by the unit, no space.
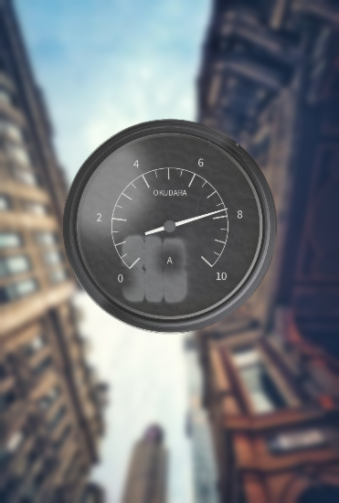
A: 7.75A
